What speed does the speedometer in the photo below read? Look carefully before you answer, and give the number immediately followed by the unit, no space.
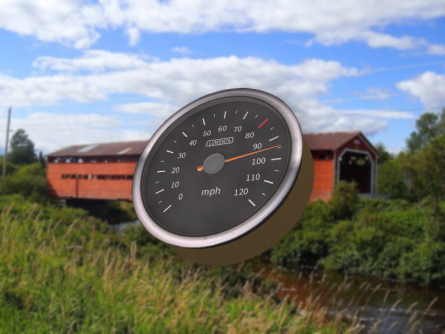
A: 95mph
